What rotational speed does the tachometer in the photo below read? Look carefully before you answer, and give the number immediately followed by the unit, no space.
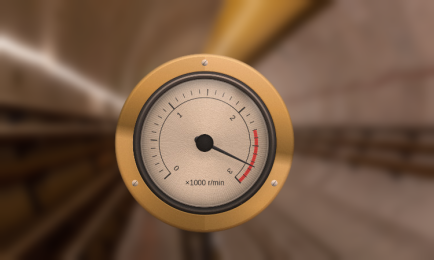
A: 2750rpm
